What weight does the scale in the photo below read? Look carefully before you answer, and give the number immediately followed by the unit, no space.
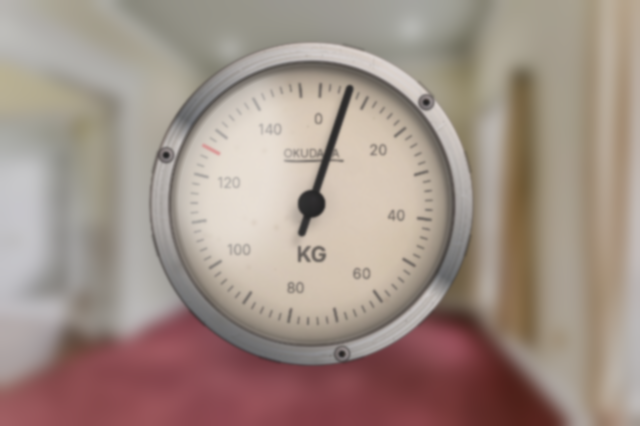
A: 6kg
